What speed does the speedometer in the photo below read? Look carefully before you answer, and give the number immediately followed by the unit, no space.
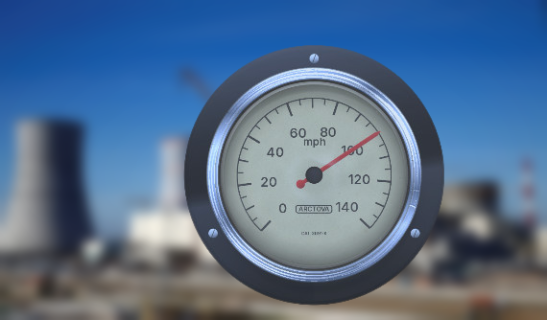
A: 100mph
